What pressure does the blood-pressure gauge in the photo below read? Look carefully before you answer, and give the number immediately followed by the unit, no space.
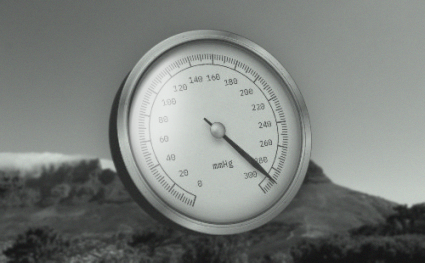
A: 290mmHg
